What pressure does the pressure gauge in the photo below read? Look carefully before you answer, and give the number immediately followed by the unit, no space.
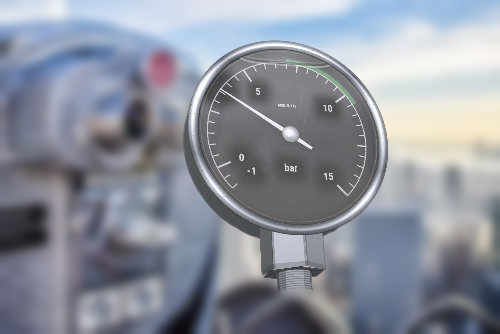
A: 3.5bar
